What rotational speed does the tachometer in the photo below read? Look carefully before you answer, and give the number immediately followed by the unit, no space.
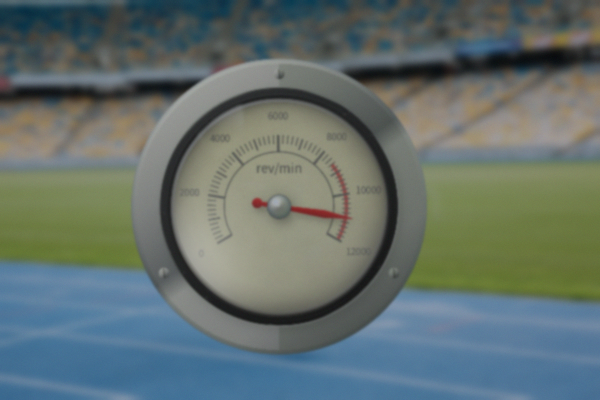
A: 11000rpm
